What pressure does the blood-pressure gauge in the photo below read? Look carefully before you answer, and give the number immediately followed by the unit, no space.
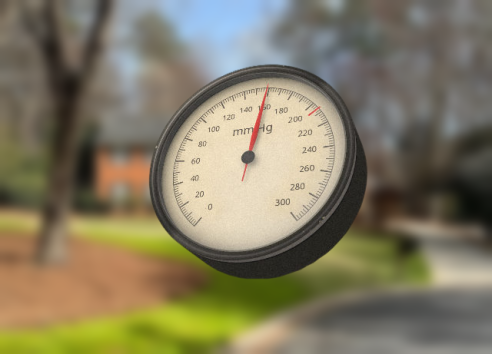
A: 160mmHg
